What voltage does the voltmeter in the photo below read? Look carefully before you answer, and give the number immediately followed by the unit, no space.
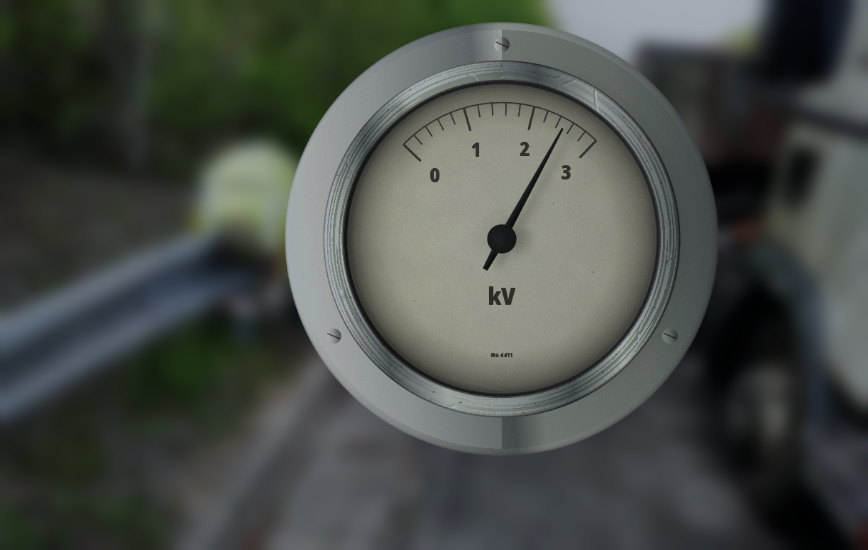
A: 2.5kV
